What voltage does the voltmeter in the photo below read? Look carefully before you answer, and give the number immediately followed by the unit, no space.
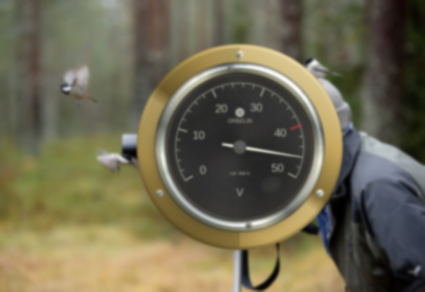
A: 46V
